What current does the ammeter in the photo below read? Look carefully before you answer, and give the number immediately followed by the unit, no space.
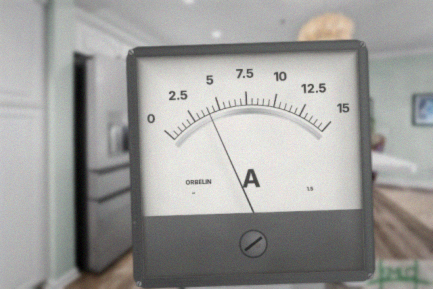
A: 4A
